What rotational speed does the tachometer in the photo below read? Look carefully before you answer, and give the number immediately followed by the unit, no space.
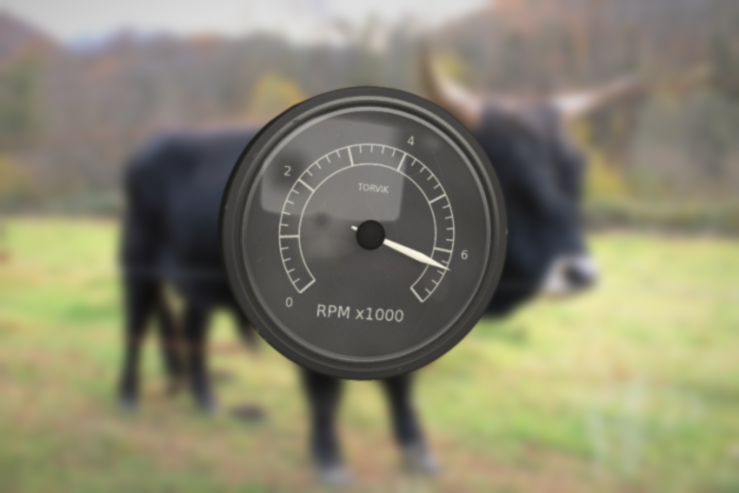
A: 6300rpm
